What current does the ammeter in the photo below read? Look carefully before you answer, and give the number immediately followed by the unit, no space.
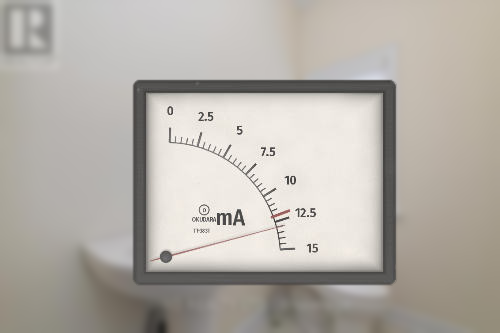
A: 13mA
